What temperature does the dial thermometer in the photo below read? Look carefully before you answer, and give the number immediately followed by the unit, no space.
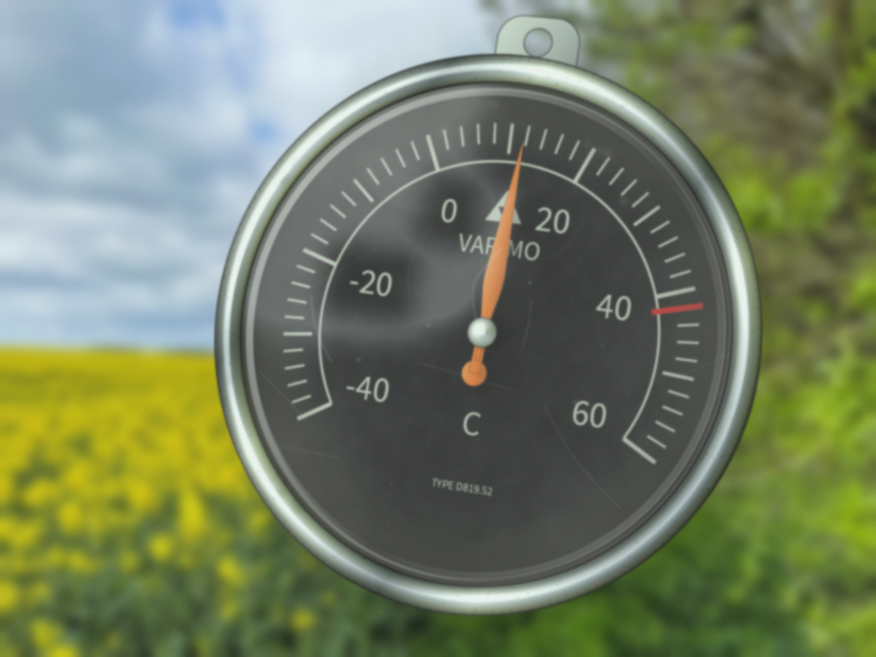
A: 12°C
